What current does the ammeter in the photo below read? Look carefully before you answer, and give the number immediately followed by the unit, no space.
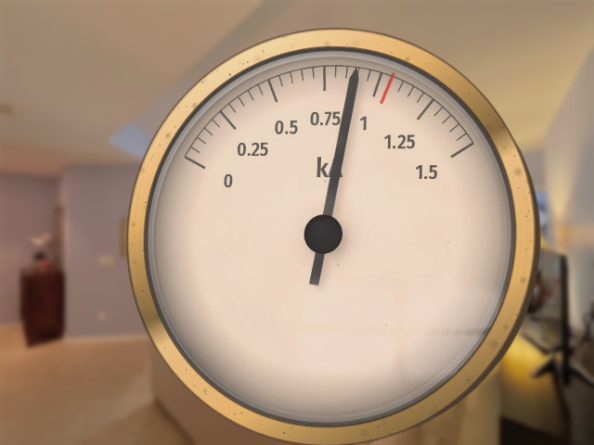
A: 0.9kA
